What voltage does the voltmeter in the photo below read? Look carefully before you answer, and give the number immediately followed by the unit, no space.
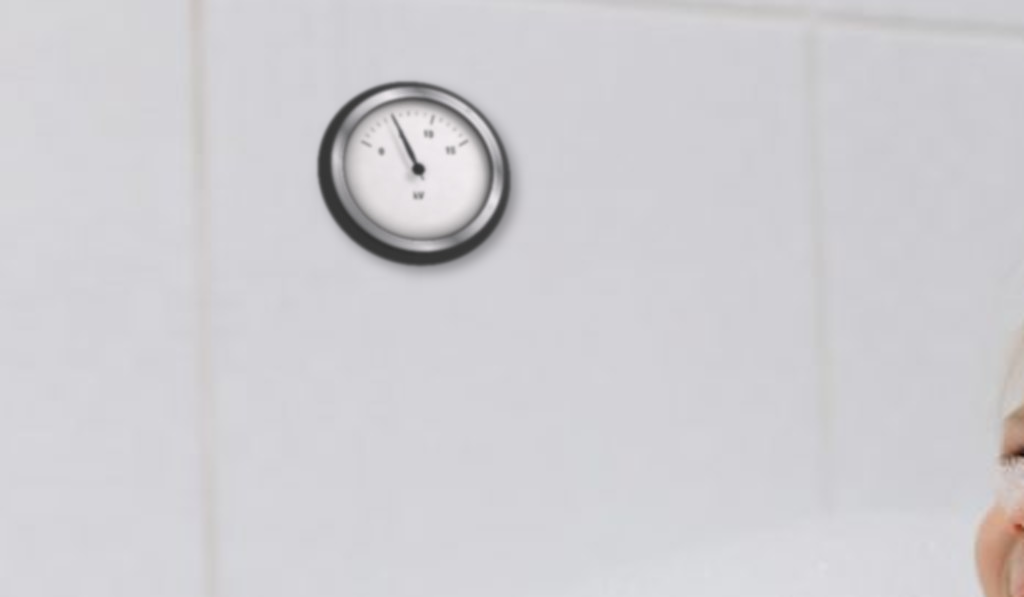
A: 5kV
